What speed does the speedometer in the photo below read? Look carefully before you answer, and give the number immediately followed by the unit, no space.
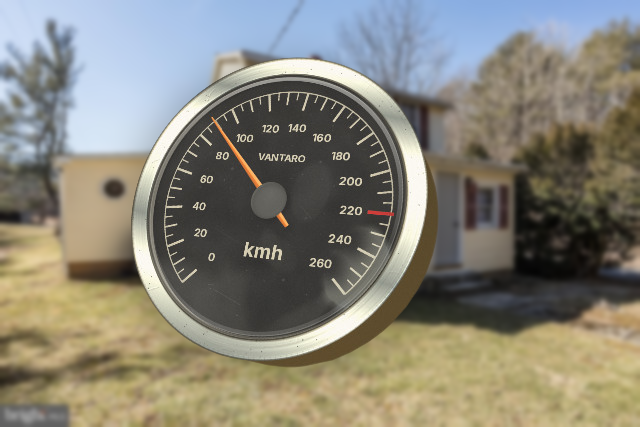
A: 90km/h
